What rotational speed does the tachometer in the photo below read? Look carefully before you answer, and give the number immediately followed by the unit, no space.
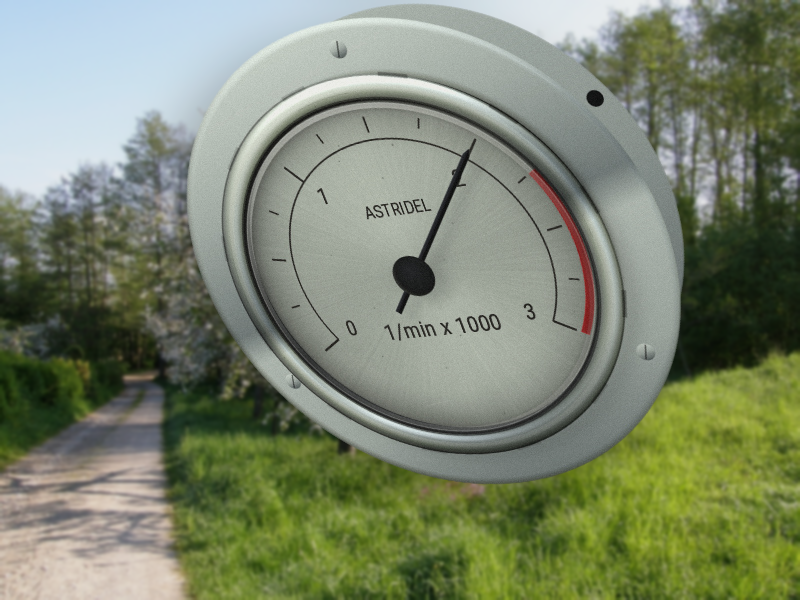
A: 2000rpm
